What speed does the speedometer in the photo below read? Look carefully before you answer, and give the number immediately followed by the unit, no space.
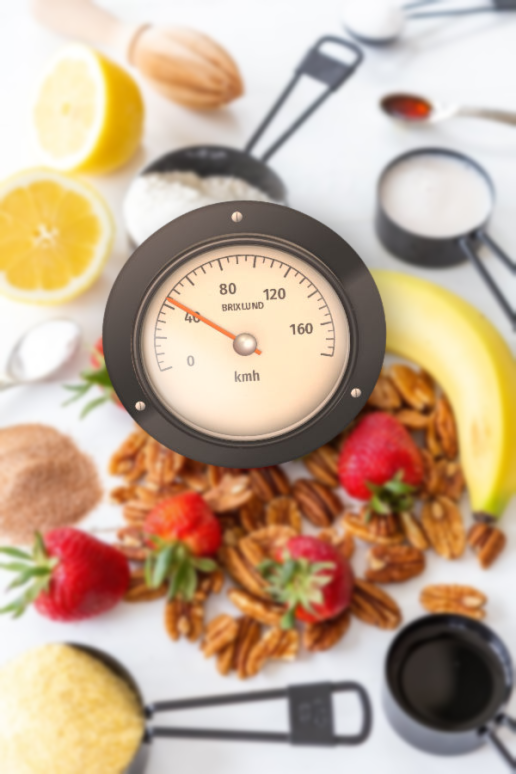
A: 45km/h
